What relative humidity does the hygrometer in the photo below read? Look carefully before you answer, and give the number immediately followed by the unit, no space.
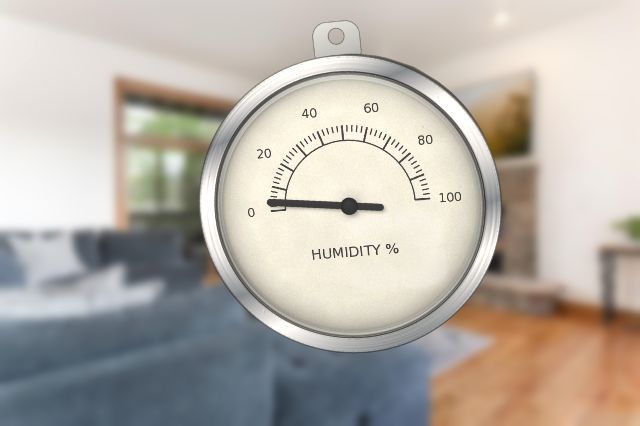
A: 4%
